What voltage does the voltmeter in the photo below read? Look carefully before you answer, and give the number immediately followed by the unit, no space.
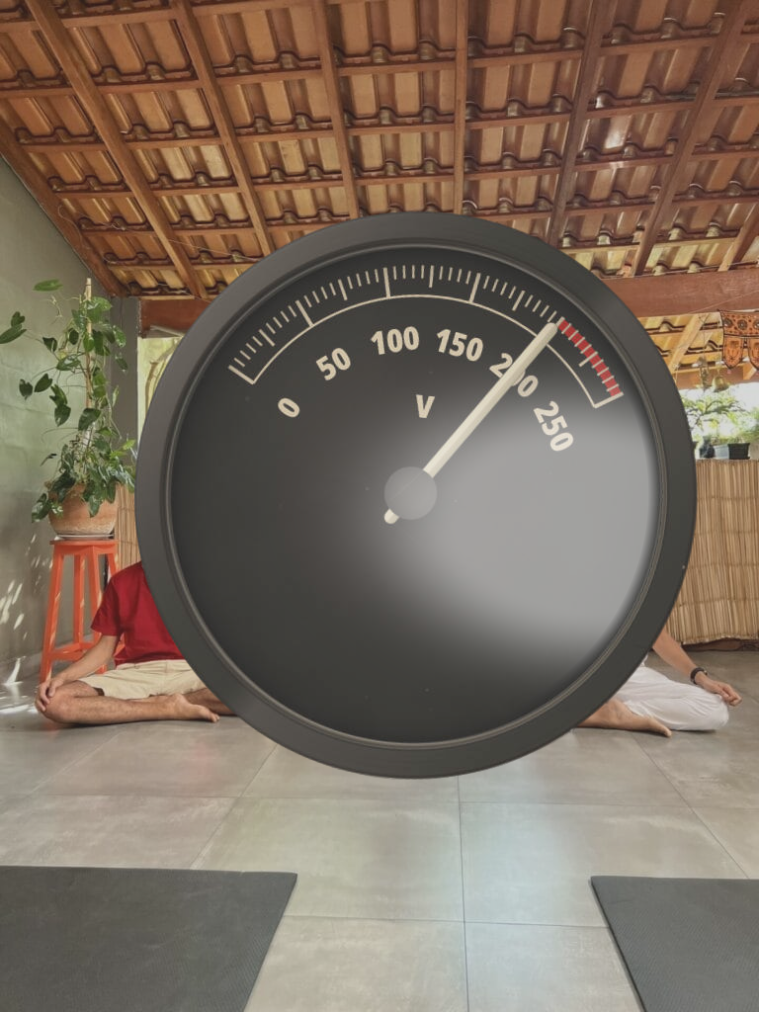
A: 200V
